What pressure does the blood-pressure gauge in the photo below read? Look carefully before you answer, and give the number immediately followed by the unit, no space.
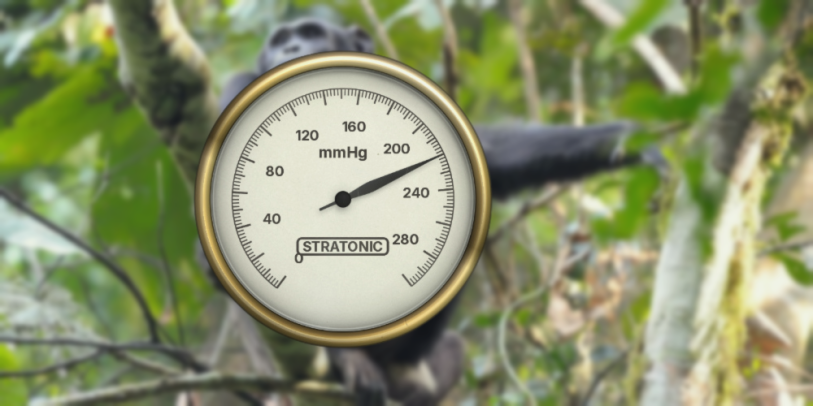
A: 220mmHg
